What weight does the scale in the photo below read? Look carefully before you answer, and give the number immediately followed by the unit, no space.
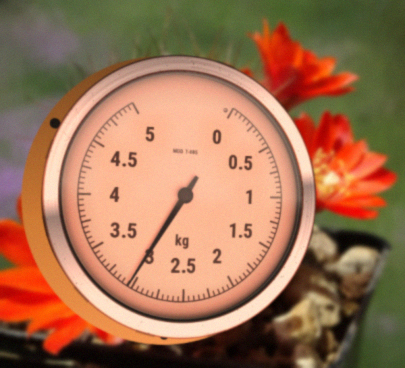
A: 3.05kg
